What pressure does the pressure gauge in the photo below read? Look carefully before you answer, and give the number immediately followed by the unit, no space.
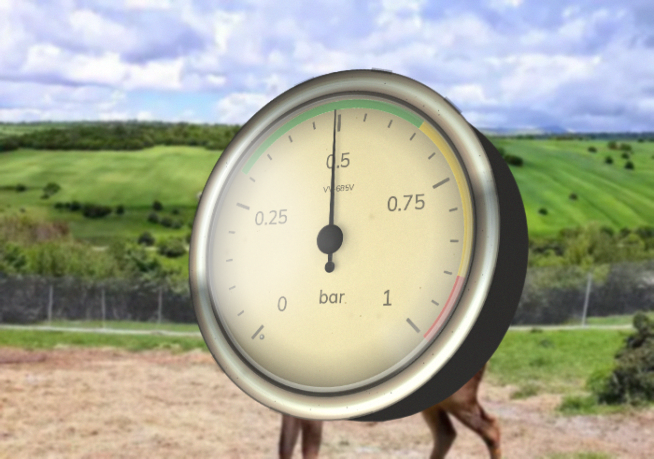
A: 0.5bar
